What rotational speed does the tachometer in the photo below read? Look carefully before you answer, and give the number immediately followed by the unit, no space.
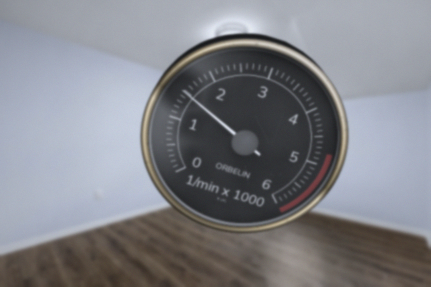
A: 1500rpm
